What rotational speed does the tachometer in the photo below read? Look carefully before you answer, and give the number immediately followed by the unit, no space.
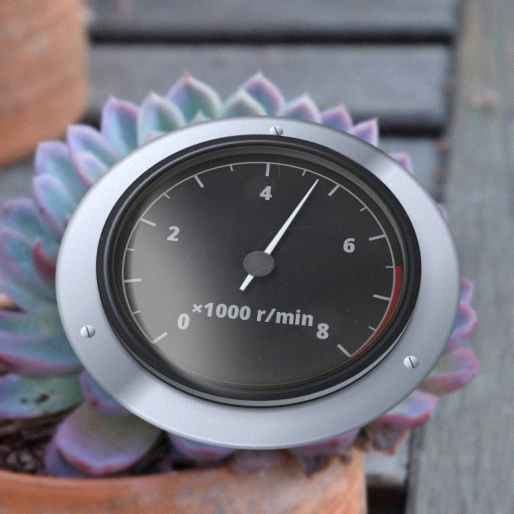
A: 4750rpm
